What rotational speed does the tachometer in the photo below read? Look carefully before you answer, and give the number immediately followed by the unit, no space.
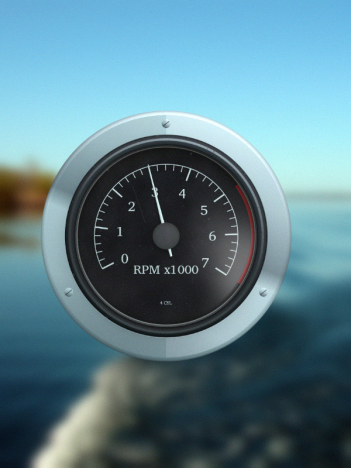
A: 3000rpm
